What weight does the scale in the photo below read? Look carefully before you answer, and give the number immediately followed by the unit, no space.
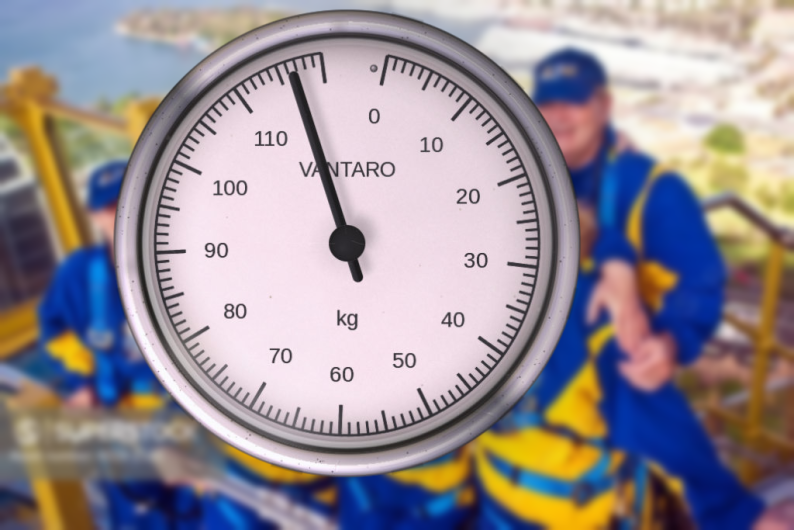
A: 116.5kg
